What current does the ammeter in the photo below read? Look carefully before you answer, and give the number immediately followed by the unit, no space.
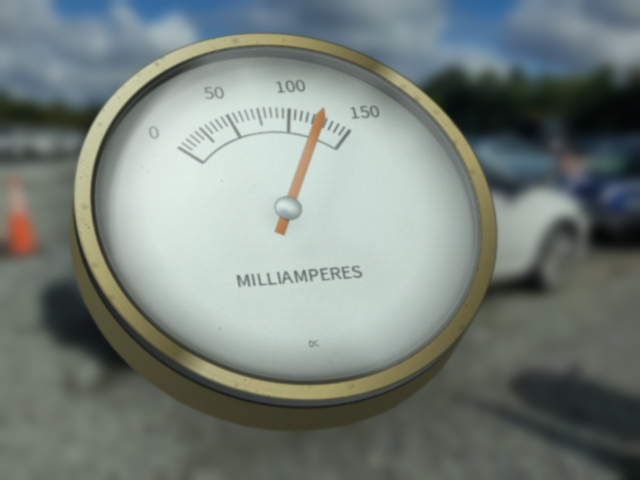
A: 125mA
